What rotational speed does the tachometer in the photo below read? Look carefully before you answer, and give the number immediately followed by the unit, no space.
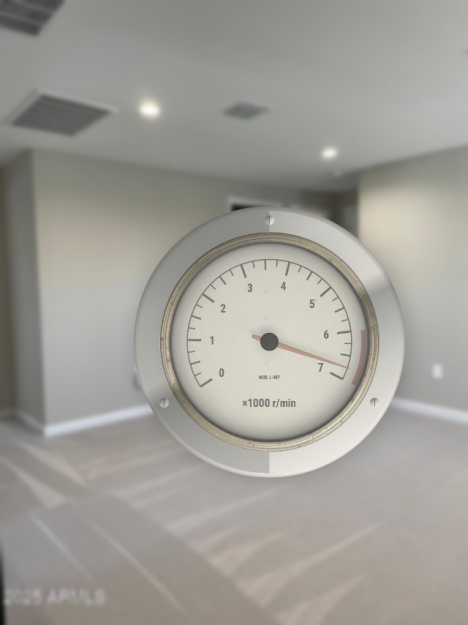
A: 6750rpm
